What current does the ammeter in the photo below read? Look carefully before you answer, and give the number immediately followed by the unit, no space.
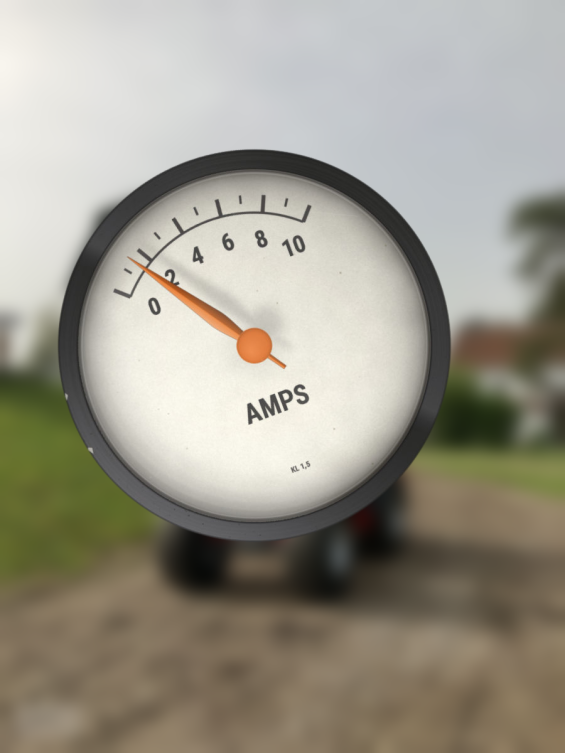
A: 1.5A
